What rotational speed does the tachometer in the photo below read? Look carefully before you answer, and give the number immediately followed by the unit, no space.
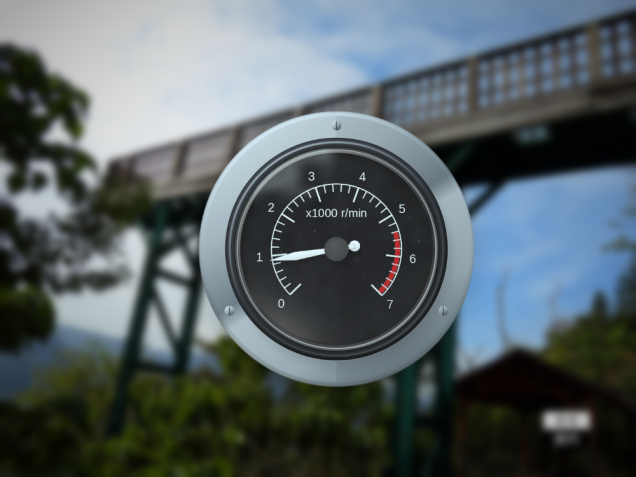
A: 900rpm
